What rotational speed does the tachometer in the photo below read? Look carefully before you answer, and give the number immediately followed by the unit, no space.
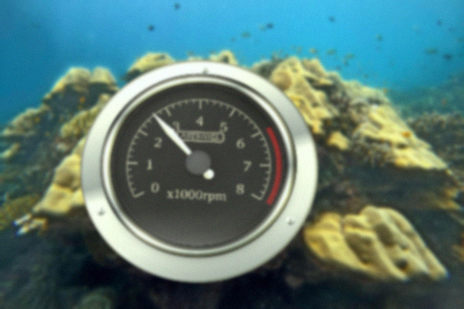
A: 2600rpm
